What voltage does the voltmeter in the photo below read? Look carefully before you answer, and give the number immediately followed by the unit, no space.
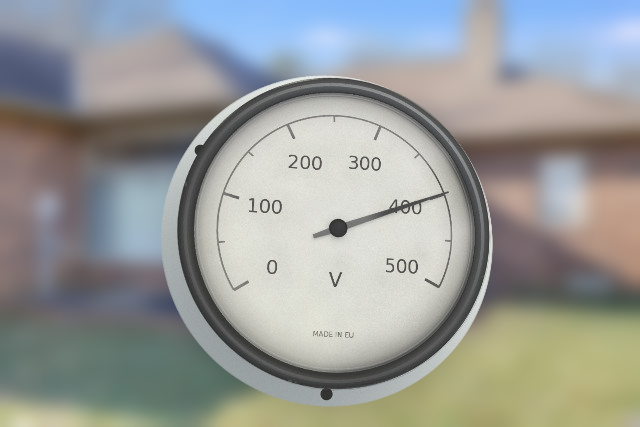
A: 400V
